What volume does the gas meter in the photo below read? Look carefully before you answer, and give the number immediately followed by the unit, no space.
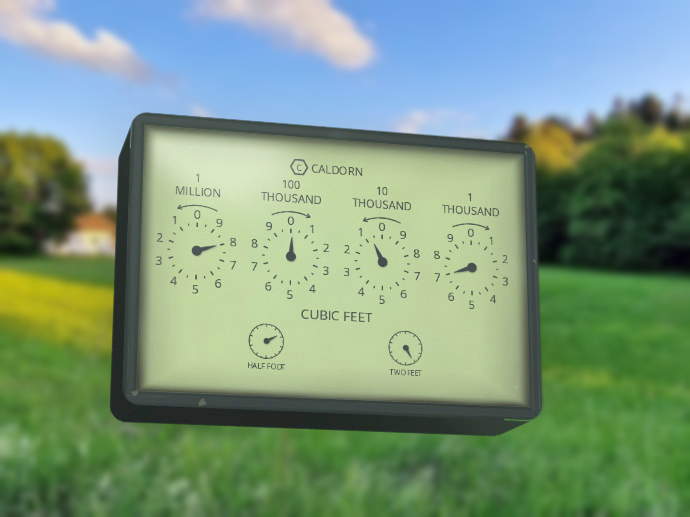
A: 800700ft³
